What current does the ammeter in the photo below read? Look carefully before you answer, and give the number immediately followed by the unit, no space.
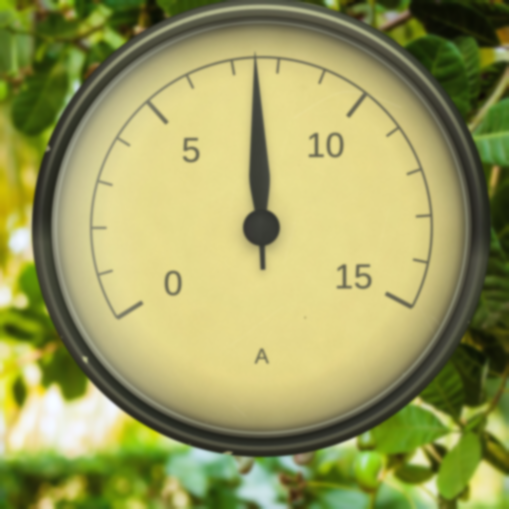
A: 7.5A
